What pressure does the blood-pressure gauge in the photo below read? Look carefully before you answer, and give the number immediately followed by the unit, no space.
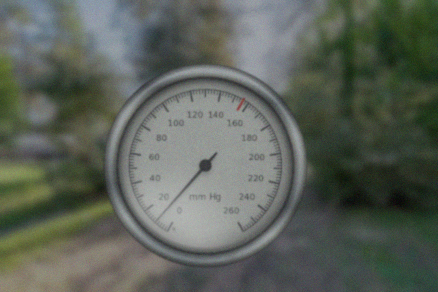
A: 10mmHg
